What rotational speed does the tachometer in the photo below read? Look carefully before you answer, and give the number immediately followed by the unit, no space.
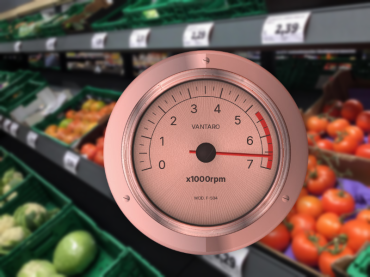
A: 6625rpm
